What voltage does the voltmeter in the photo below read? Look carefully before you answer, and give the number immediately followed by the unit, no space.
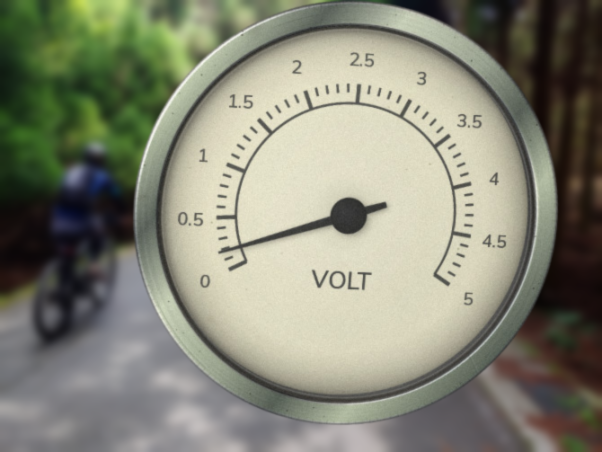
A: 0.2V
